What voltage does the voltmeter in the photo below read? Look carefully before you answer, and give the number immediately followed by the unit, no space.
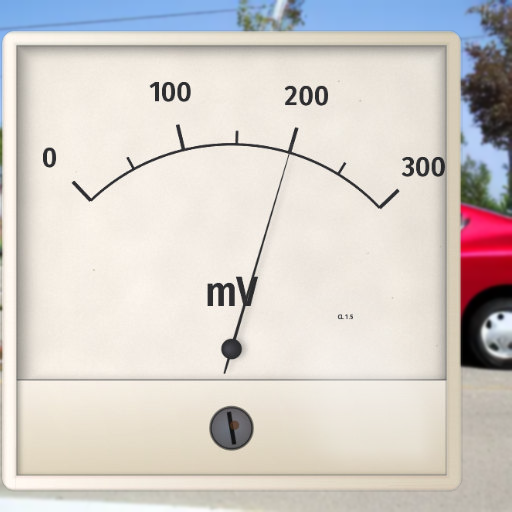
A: 200mV
